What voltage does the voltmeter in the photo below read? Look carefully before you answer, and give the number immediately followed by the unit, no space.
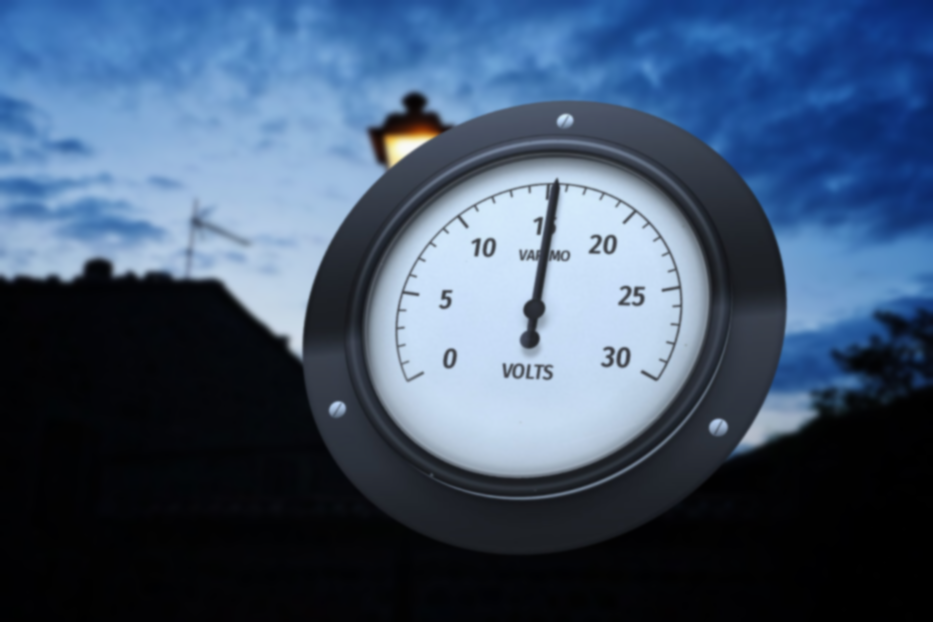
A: 15.5V
